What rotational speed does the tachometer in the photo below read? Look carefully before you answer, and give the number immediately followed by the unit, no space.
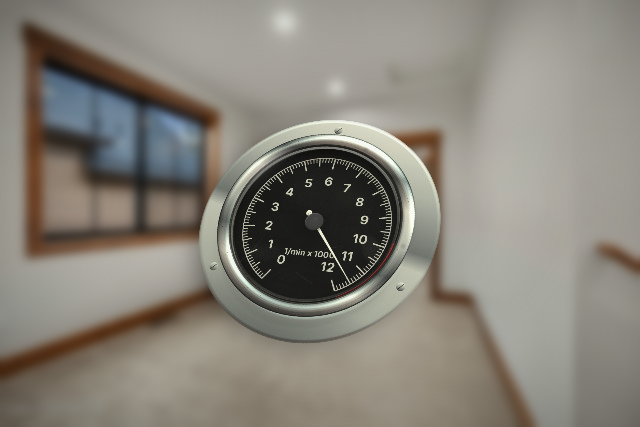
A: 11500rpm
